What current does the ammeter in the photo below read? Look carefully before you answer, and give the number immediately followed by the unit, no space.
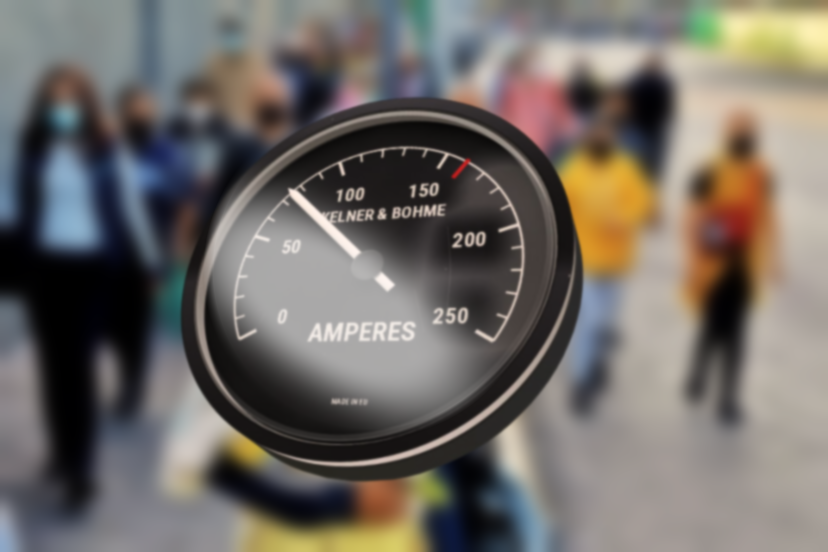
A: 75A
